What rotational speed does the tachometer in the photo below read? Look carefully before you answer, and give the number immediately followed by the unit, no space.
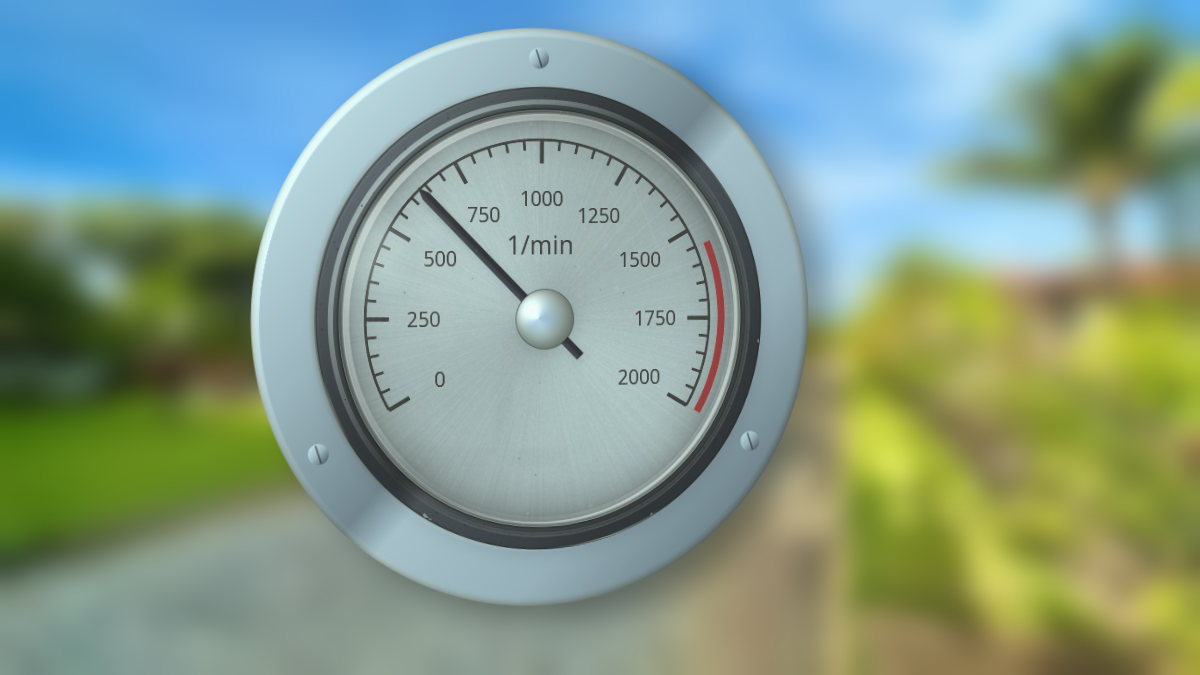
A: 625rpm
